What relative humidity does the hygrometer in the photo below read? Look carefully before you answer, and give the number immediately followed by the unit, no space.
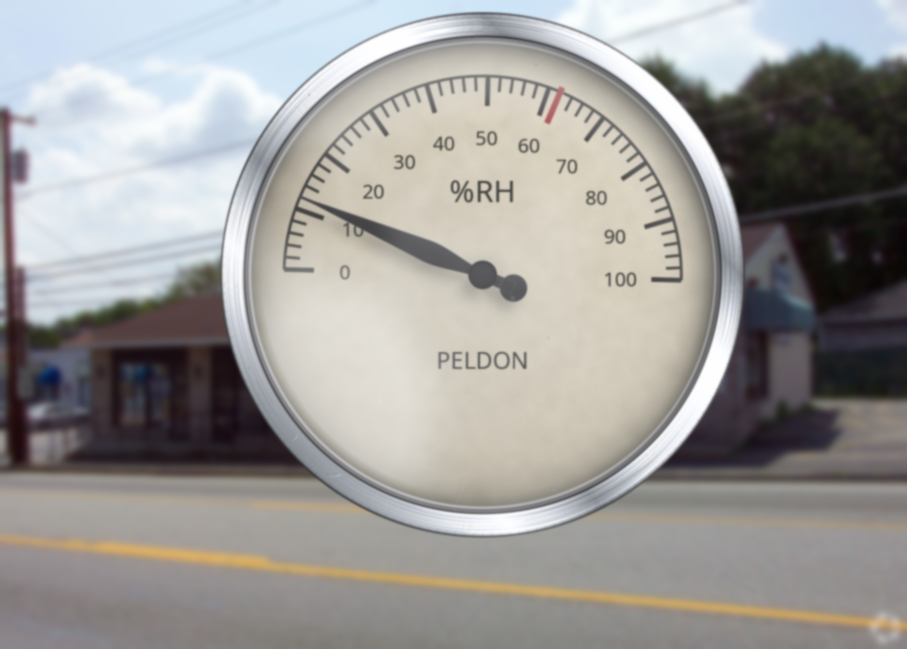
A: 12%
